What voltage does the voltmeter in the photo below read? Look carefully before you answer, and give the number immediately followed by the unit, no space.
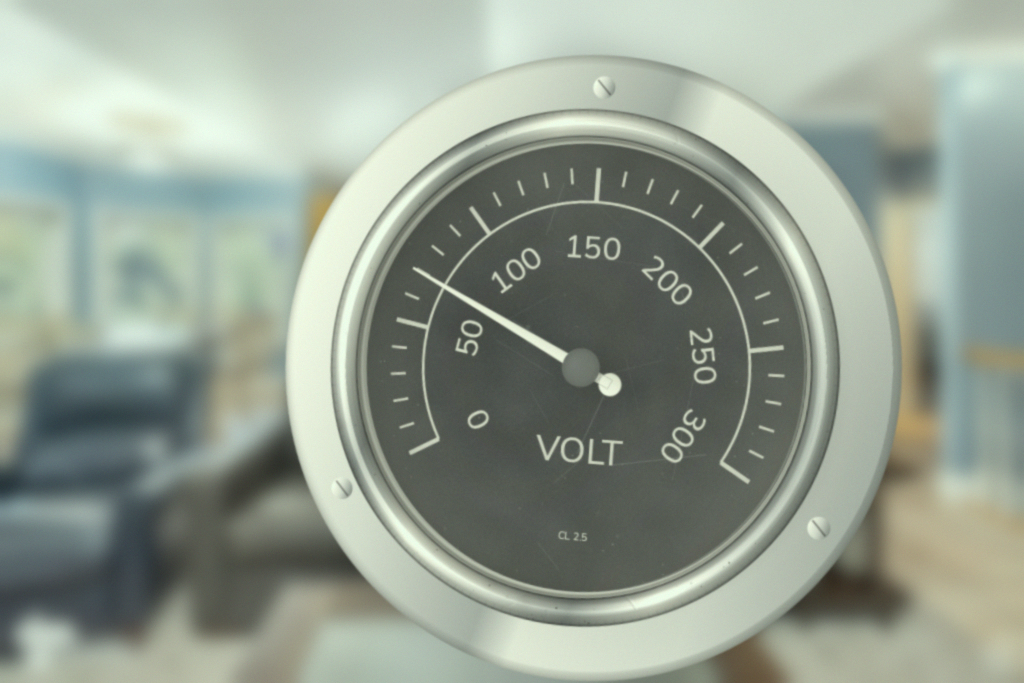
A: 70V
